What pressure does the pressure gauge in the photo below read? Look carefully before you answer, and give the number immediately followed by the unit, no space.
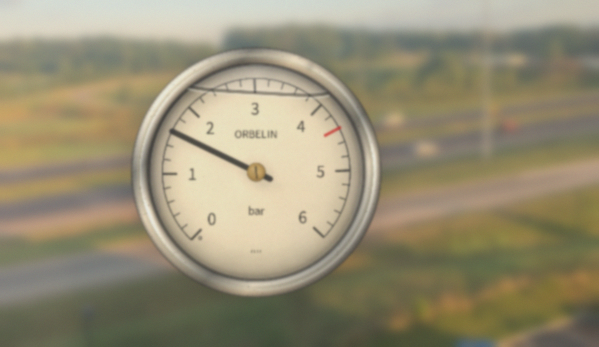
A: 1.6bar
